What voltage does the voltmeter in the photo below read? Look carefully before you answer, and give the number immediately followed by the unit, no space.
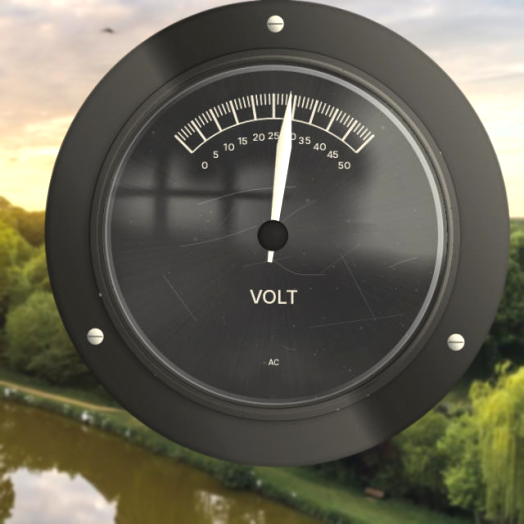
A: 29V
